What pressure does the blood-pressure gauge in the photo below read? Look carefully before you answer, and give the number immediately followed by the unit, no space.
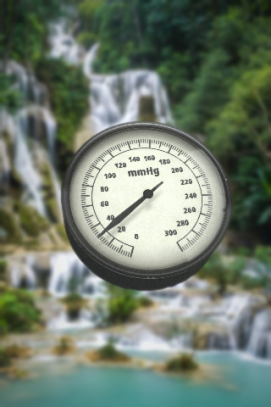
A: 30mmHg
